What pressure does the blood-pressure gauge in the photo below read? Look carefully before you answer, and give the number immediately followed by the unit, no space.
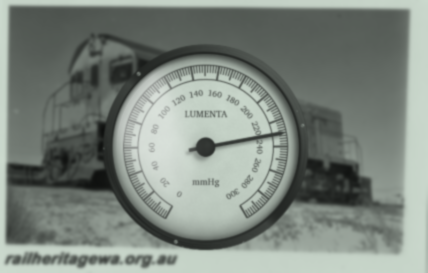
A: 230mmHg
